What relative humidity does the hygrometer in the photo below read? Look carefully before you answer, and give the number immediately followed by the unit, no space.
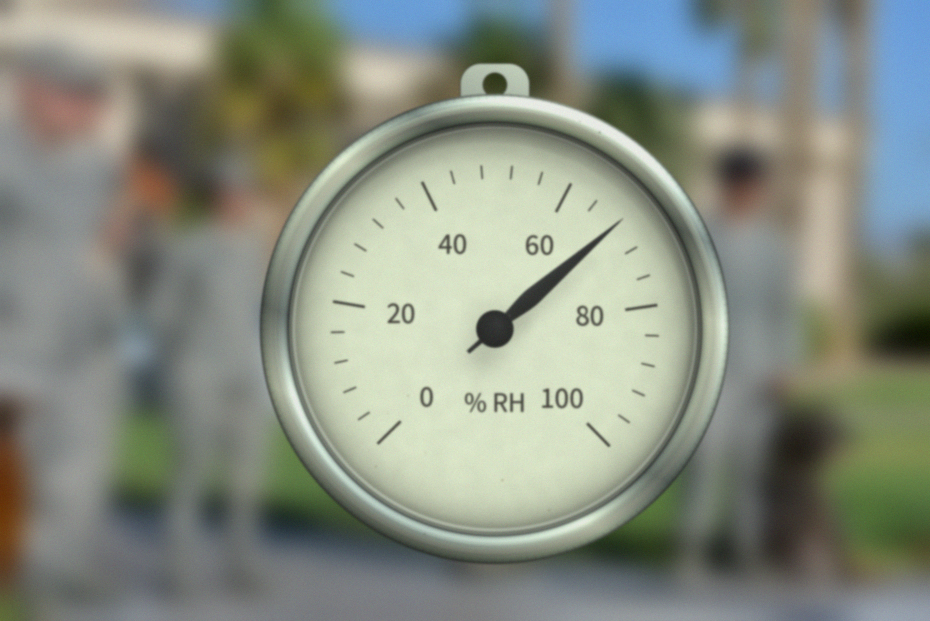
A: 68%
